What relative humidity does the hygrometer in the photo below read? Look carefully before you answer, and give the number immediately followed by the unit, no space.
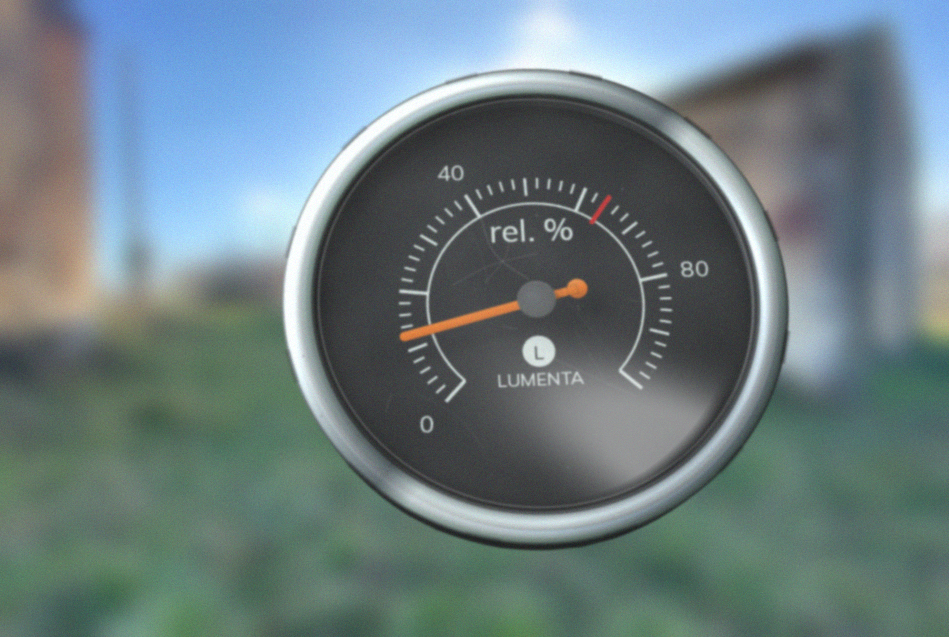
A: 12%
